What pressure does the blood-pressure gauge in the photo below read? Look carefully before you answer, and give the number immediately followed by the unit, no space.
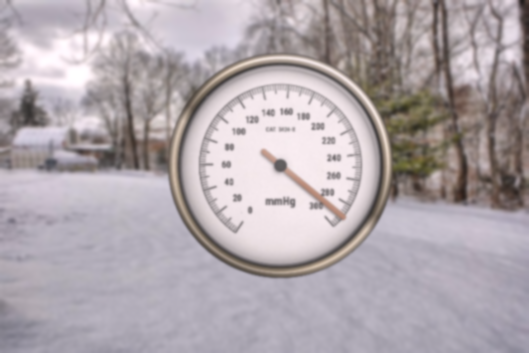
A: 290mmHg
